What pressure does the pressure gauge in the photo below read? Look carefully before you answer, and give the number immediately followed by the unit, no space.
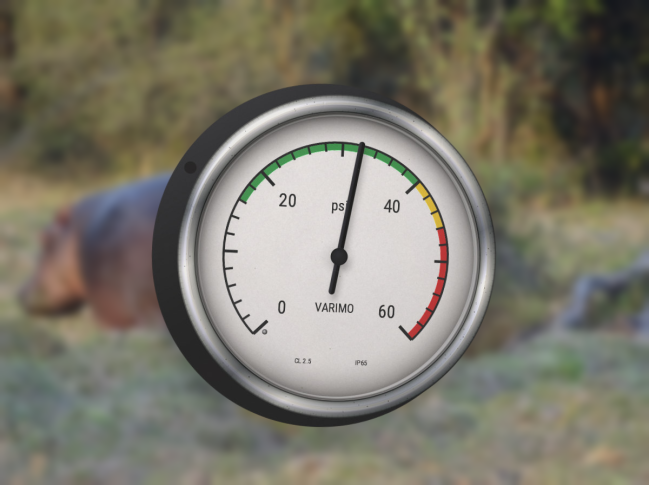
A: 32psi
